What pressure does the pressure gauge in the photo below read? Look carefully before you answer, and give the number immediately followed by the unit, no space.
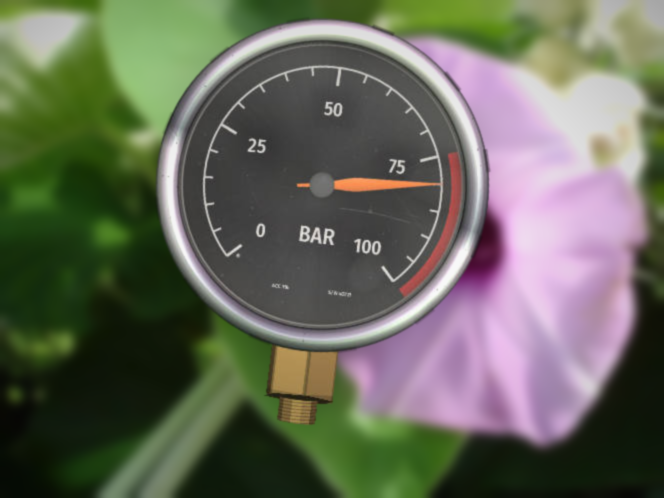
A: 80bar
